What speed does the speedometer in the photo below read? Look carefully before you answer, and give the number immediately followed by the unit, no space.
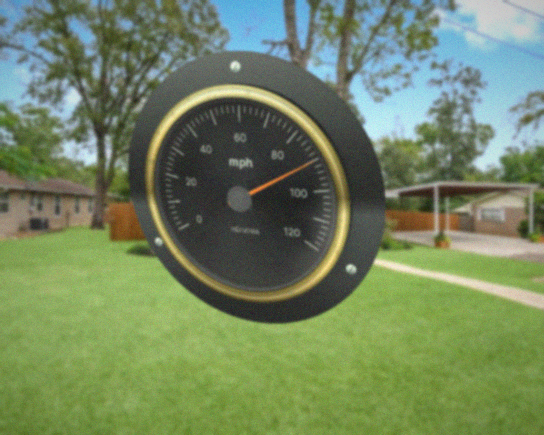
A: 90mph
